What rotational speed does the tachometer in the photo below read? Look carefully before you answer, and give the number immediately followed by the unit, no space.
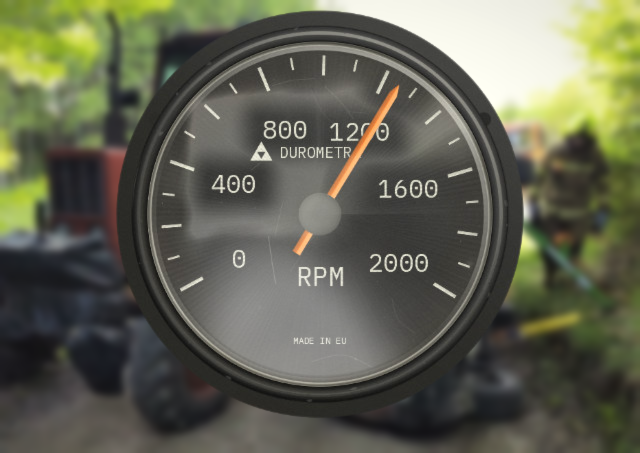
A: 1250rpm
